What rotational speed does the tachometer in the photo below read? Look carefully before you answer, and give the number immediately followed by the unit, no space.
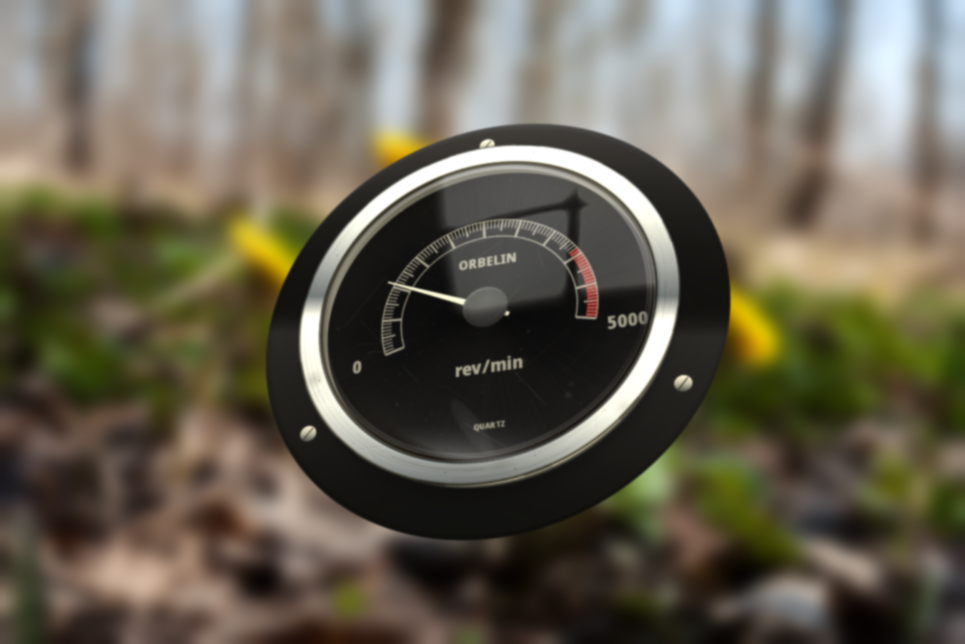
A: 1000rpm
